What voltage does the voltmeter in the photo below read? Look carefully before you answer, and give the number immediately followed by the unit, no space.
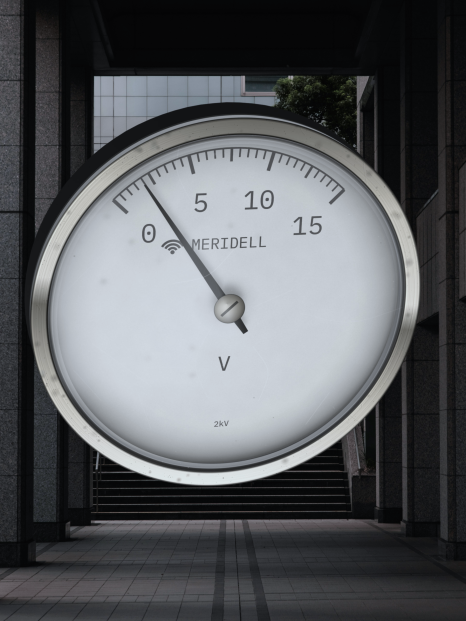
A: 2V
